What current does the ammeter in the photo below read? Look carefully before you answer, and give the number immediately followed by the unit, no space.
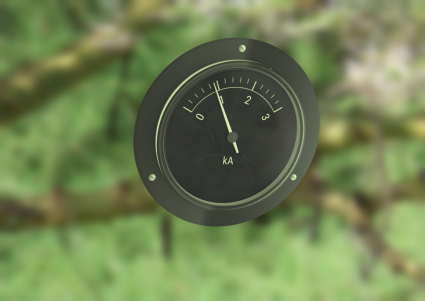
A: 0.9kA
